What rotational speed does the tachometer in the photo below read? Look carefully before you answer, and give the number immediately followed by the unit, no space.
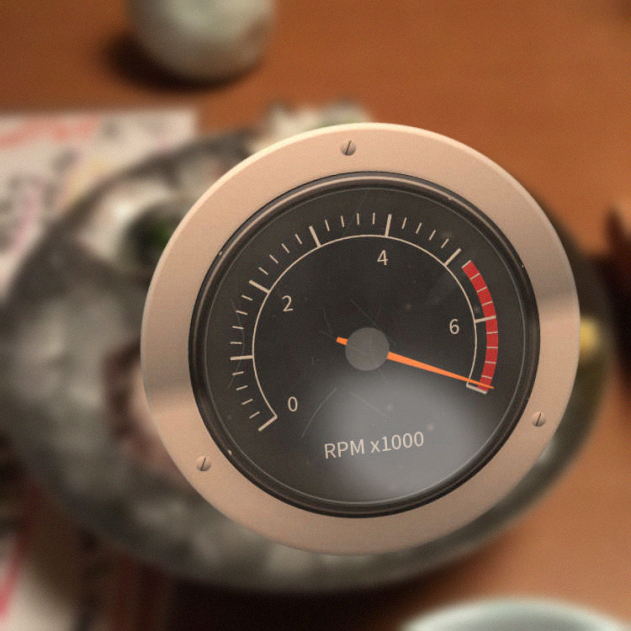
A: 6900rpm
